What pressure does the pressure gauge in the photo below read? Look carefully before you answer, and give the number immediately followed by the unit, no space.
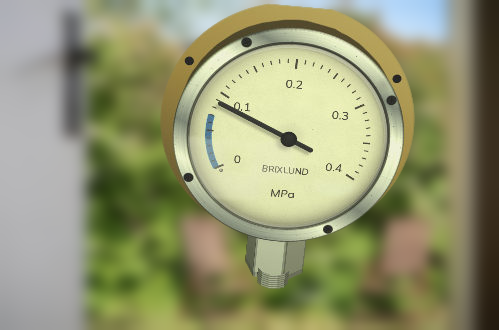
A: 0.09MPa
